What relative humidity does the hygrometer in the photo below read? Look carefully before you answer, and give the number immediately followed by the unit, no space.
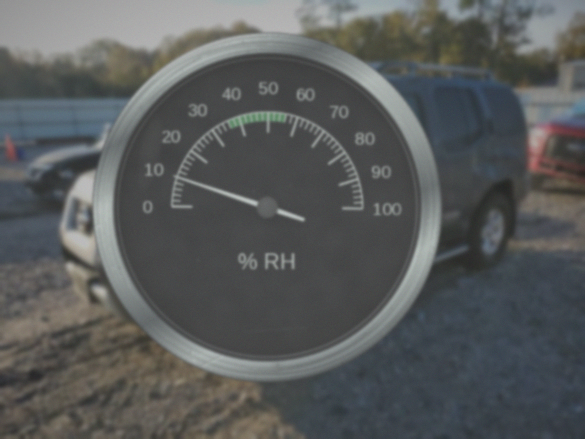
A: 10%
